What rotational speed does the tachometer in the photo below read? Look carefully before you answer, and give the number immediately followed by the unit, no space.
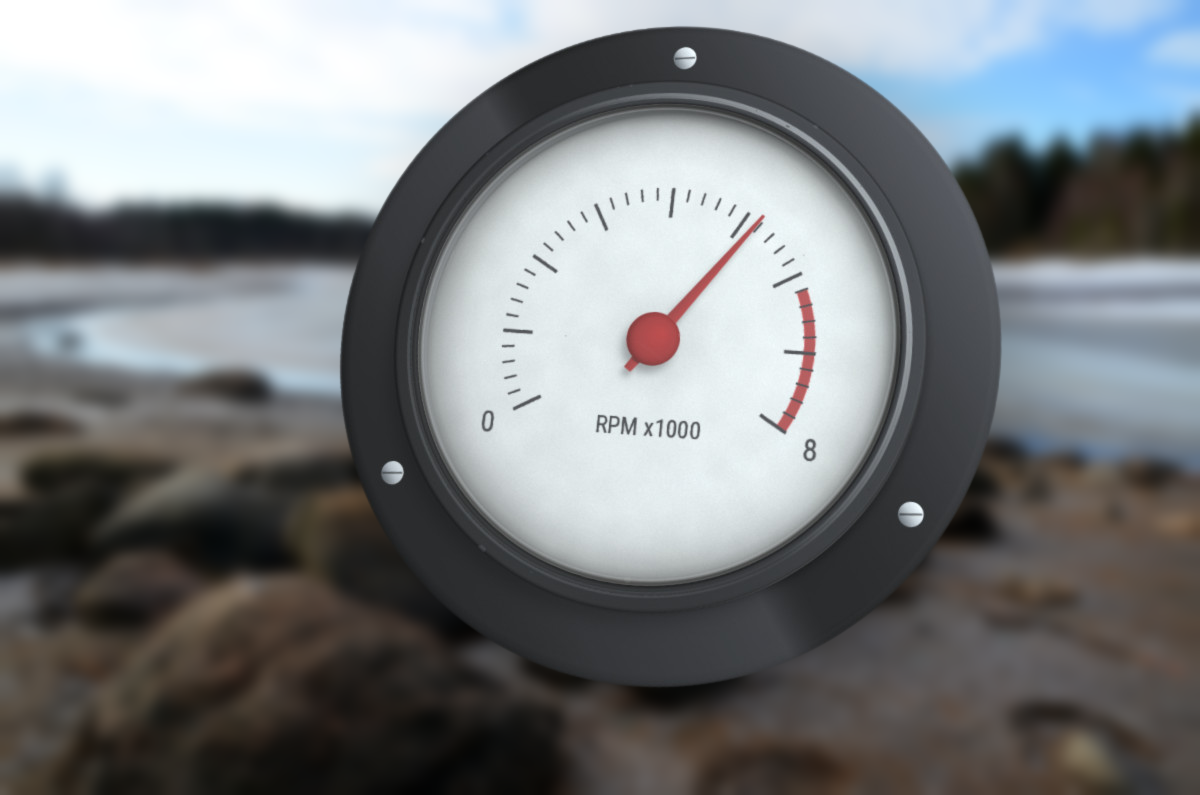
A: 5200rpm
